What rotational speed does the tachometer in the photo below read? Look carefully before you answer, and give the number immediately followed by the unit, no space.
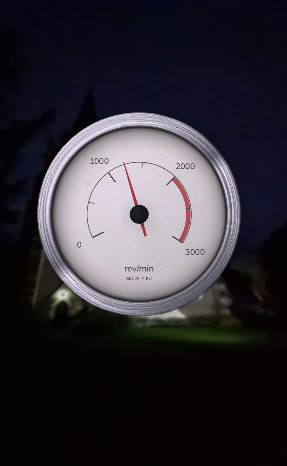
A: 1250rpm
